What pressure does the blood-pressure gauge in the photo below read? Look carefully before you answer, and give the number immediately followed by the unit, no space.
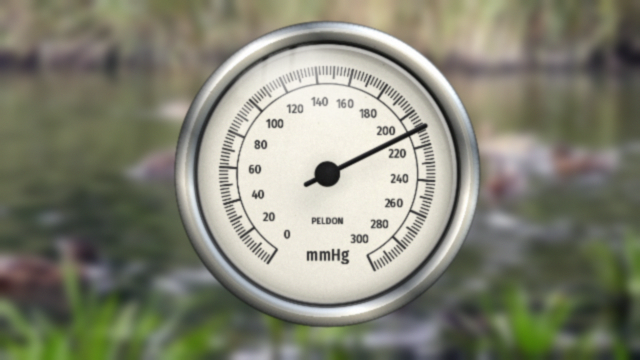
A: 210mmHg
